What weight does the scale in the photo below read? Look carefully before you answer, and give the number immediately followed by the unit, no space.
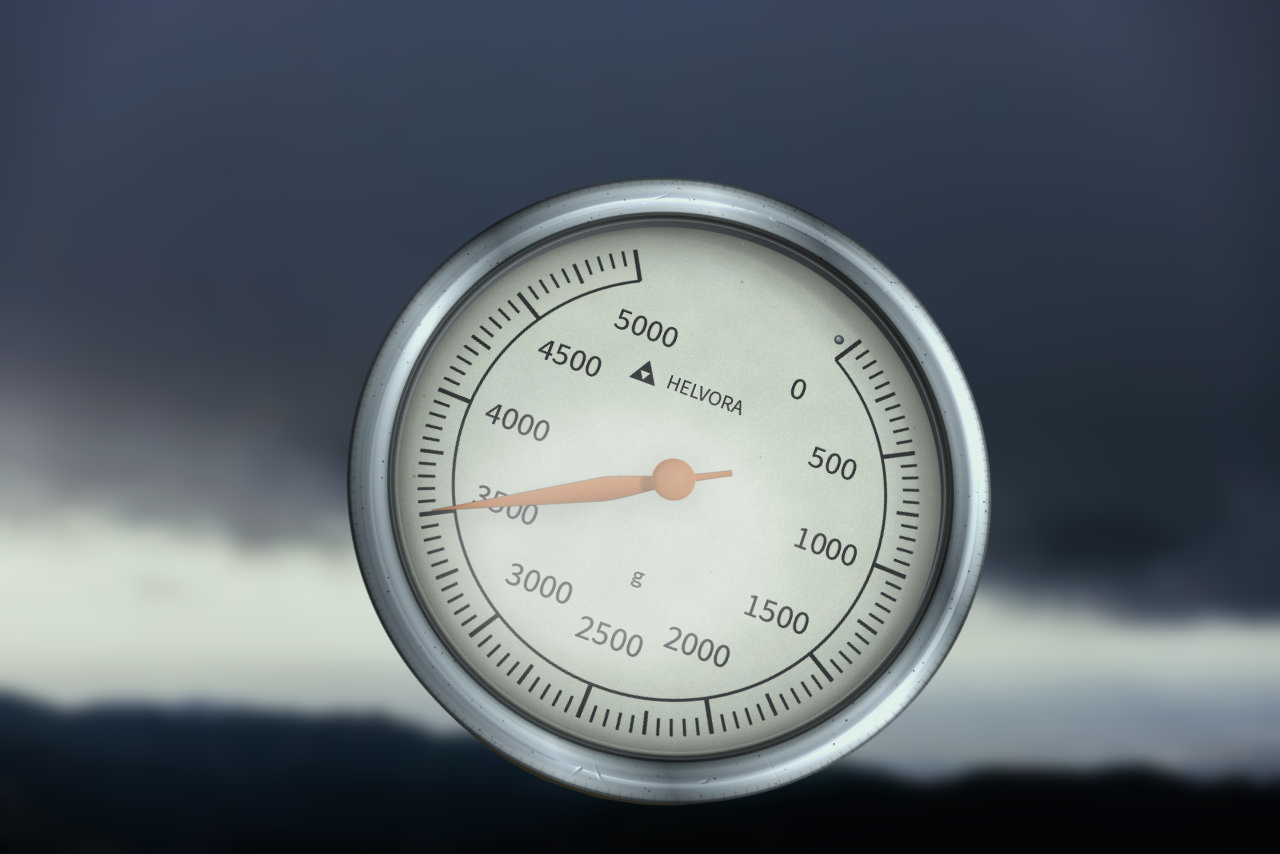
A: 3500g
